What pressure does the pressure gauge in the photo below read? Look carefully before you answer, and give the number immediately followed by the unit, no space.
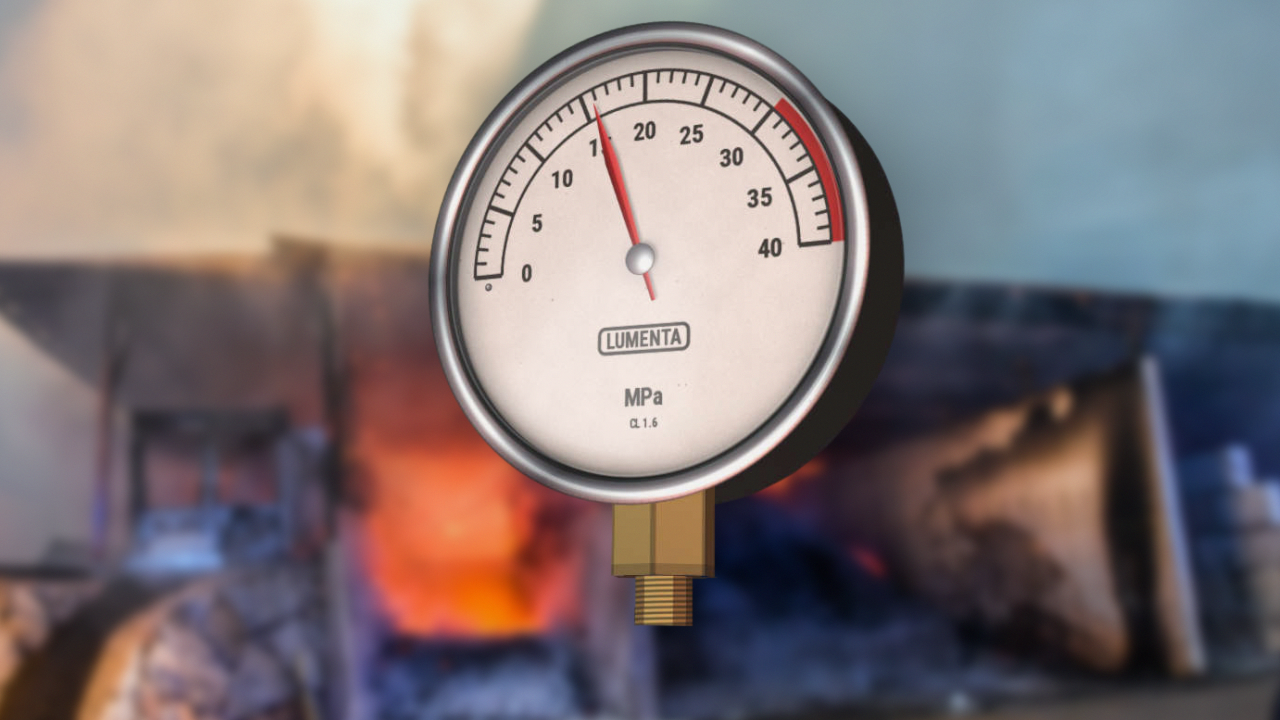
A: 16MPa
